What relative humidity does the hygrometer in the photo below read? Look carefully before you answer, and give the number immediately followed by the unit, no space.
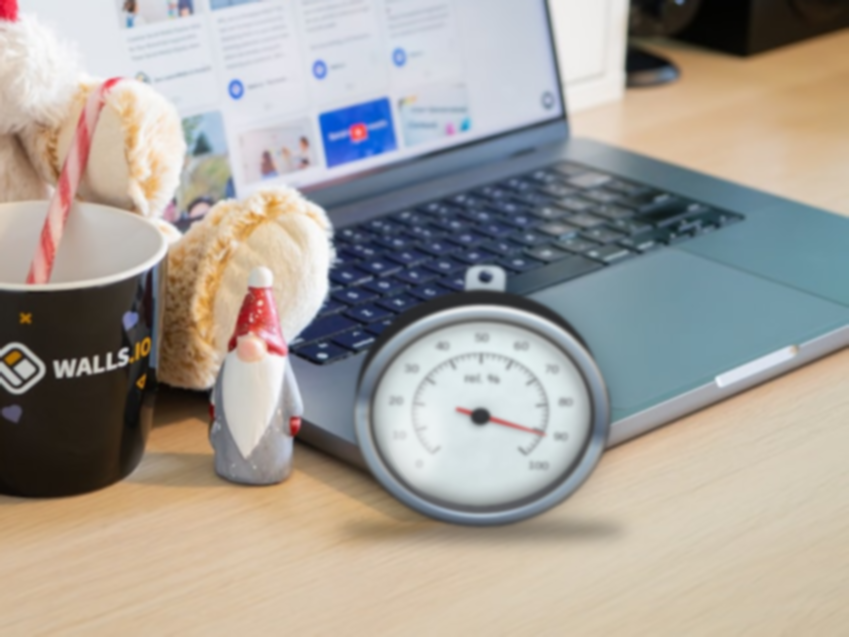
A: 90%
